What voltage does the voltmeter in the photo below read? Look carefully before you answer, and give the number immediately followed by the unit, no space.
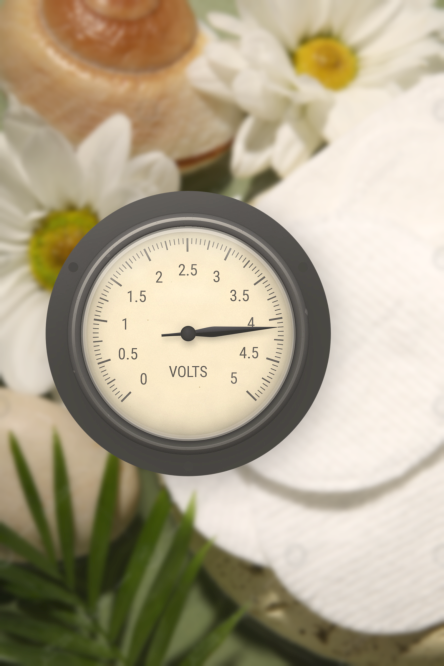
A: 4.1V
